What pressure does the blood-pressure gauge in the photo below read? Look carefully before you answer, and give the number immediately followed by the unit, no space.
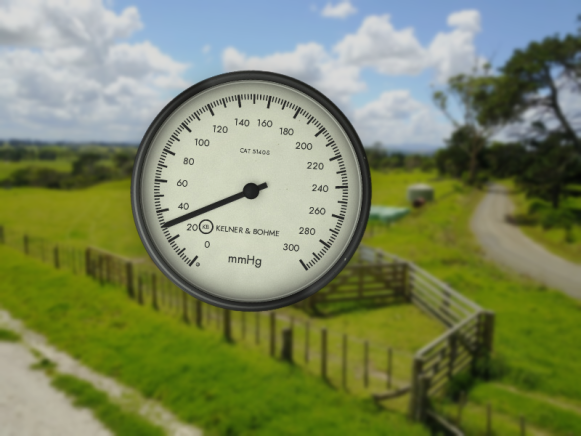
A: 30mmHg
